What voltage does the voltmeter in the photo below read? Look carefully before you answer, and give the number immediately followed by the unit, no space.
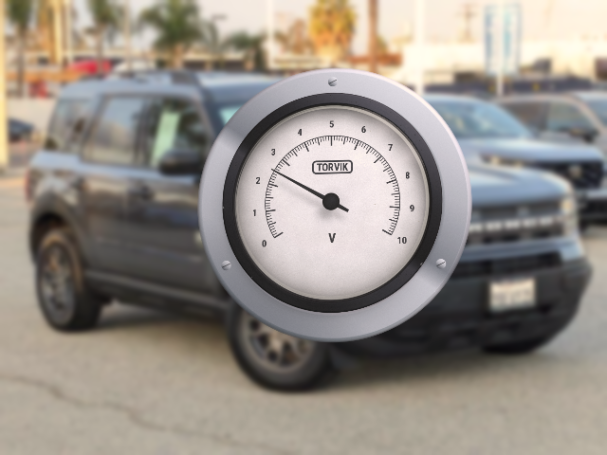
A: 2.5V
